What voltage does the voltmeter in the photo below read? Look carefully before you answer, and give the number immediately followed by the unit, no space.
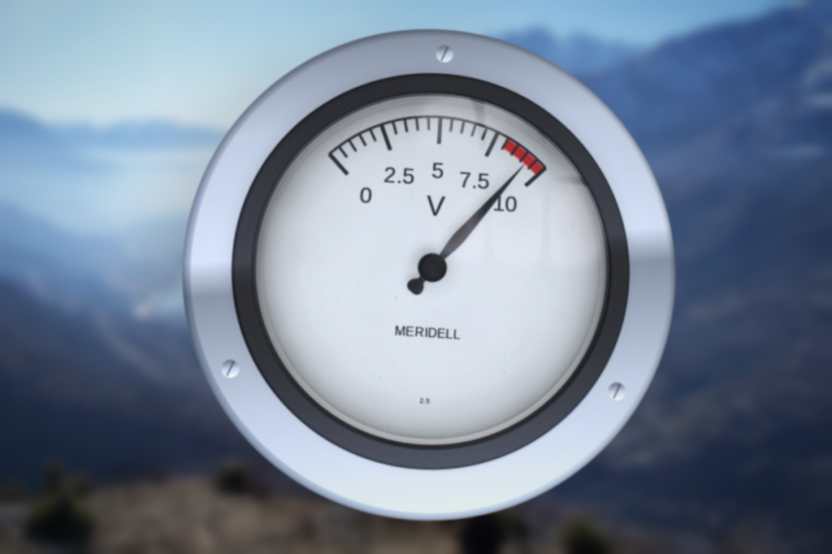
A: 9.25V
